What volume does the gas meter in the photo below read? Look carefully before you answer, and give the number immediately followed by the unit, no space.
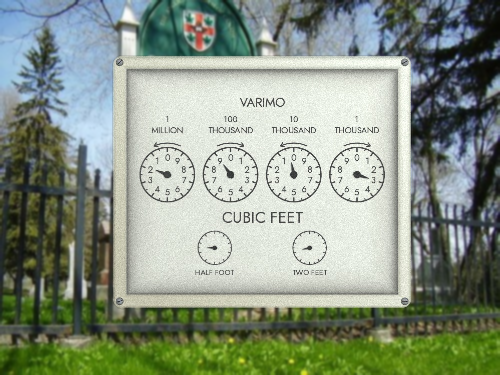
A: 190300ft³
